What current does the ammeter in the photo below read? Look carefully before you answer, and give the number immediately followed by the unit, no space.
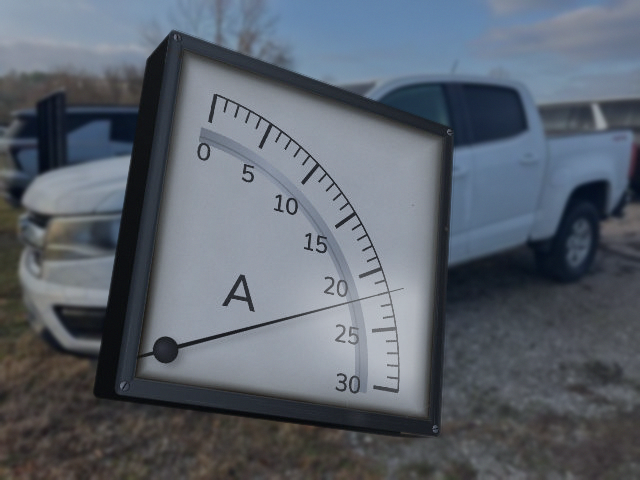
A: 22A
